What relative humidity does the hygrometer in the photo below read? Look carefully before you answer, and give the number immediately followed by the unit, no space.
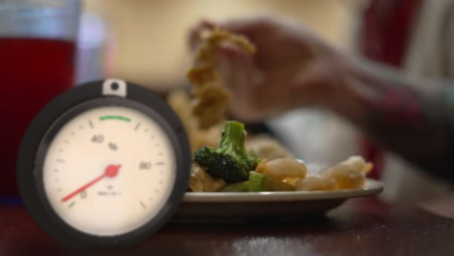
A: 4%
